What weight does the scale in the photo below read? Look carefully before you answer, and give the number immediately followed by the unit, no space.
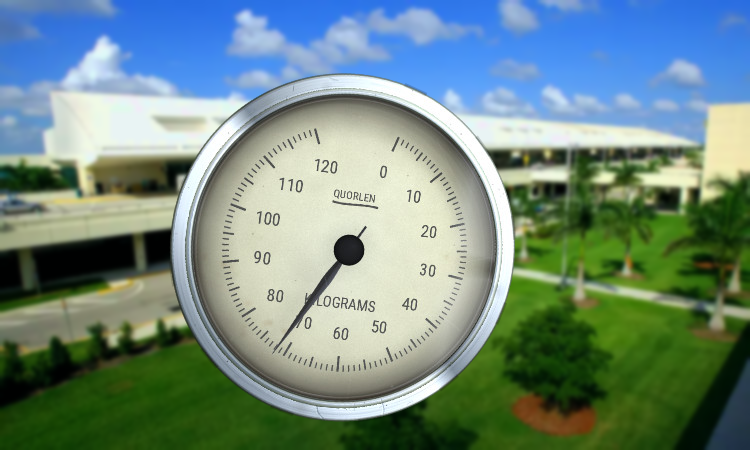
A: 72kg
